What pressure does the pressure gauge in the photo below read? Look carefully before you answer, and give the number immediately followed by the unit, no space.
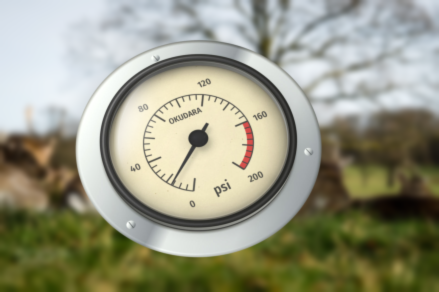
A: 15psi
